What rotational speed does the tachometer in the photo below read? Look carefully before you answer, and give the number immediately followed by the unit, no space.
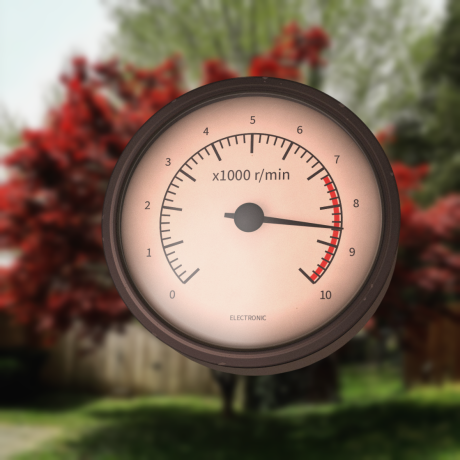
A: 8600rpm
